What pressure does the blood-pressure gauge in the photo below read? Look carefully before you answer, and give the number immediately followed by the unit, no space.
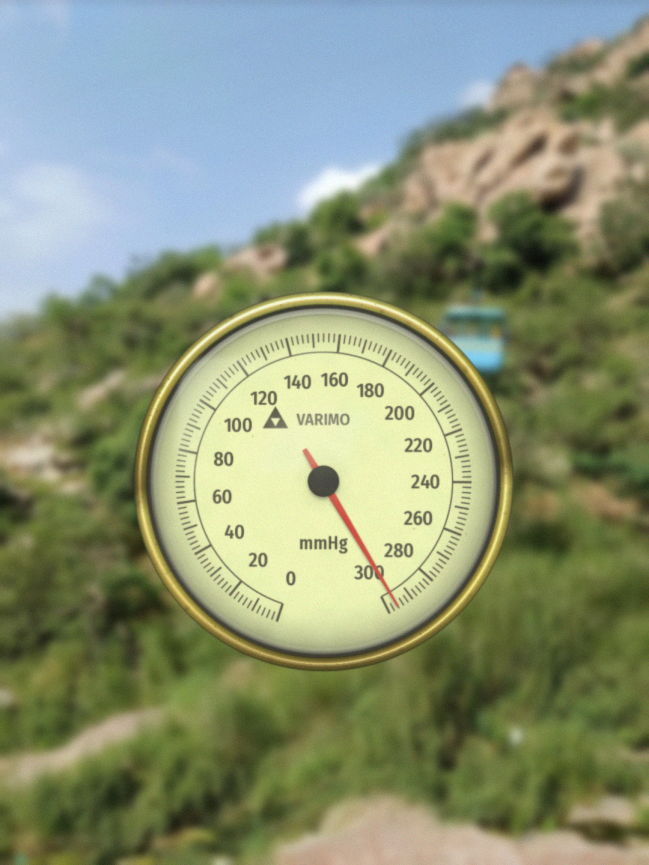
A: 296mmHg
